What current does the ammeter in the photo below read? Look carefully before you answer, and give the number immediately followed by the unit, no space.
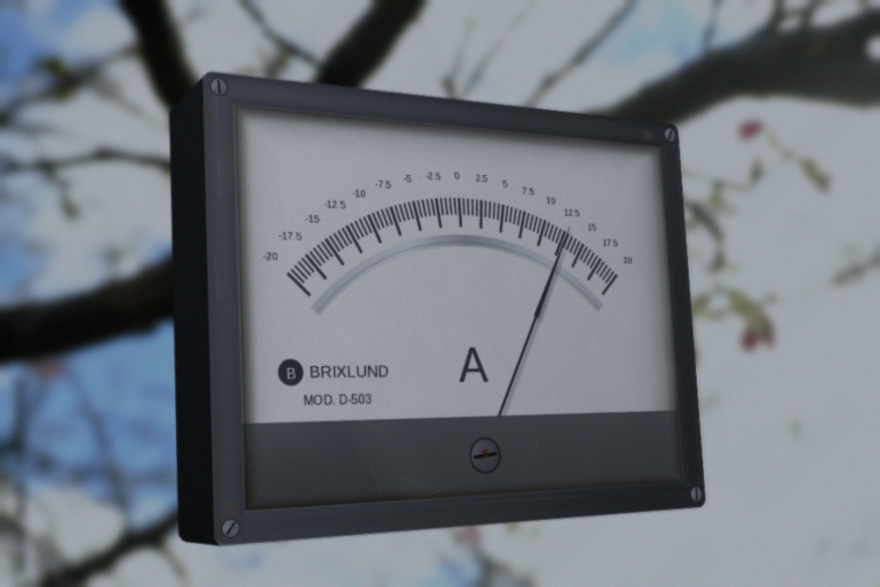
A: 12.5A
